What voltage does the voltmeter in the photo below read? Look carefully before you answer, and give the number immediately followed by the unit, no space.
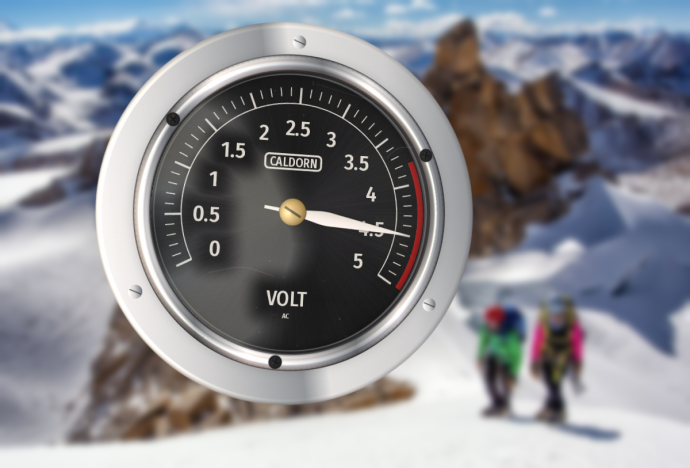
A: 4.5V
